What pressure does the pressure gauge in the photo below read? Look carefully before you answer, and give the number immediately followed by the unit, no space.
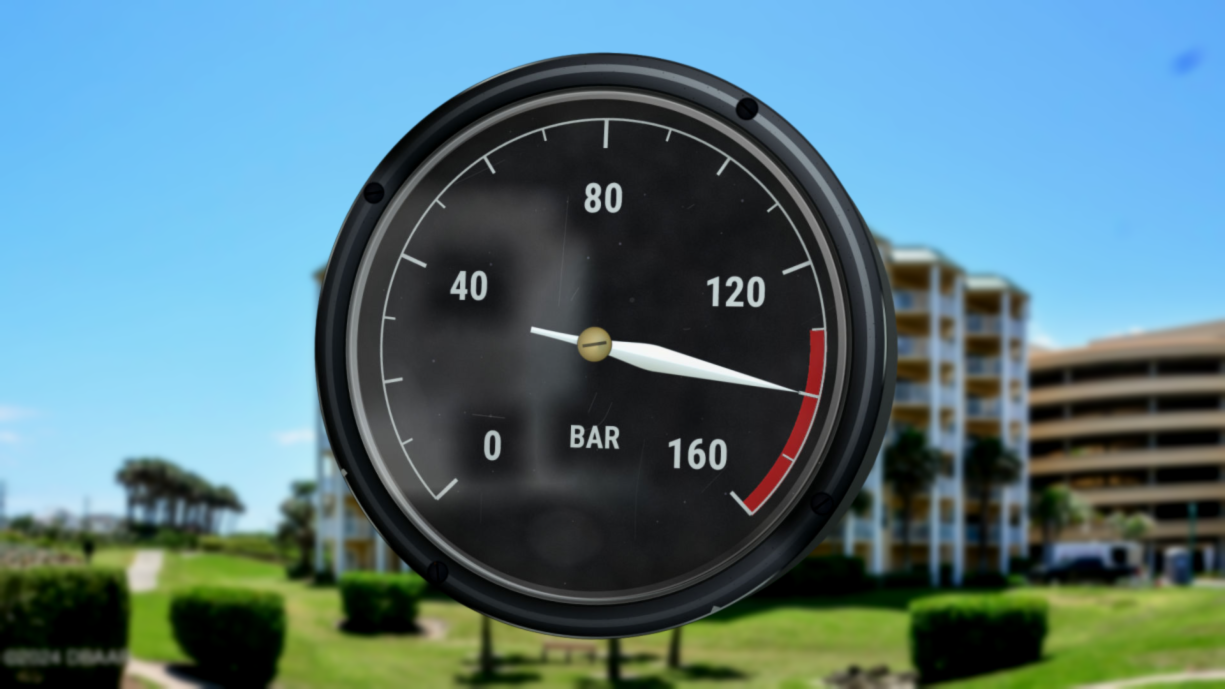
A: 140bar
